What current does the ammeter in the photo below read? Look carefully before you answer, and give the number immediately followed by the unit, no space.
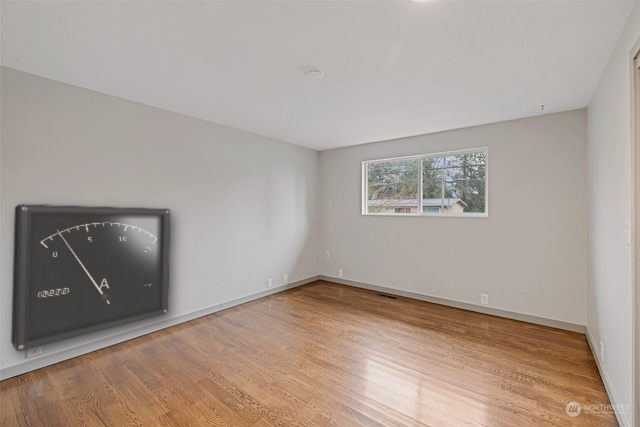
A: 2A
